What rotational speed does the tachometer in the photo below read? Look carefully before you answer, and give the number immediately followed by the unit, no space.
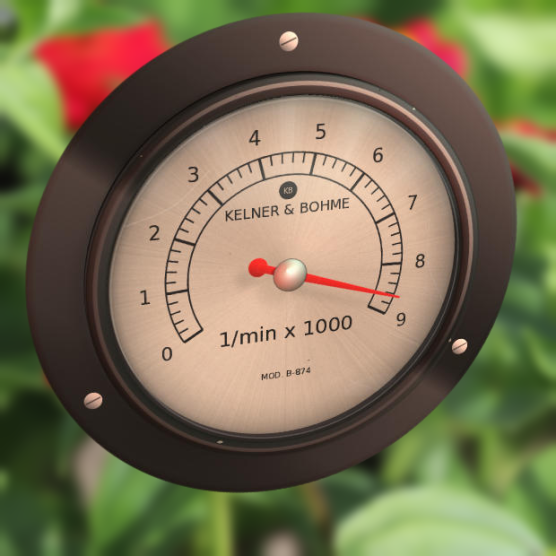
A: 8600rpm
